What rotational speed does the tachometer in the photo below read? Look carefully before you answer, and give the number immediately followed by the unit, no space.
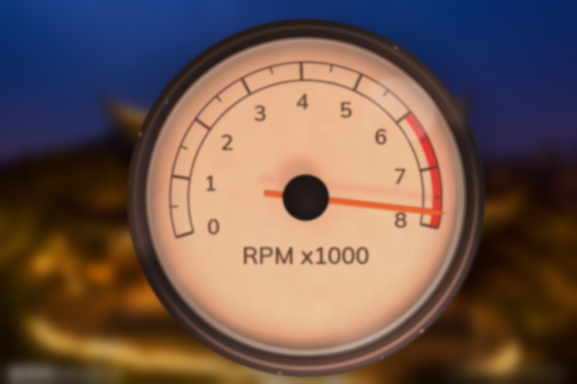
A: 7750rpm
